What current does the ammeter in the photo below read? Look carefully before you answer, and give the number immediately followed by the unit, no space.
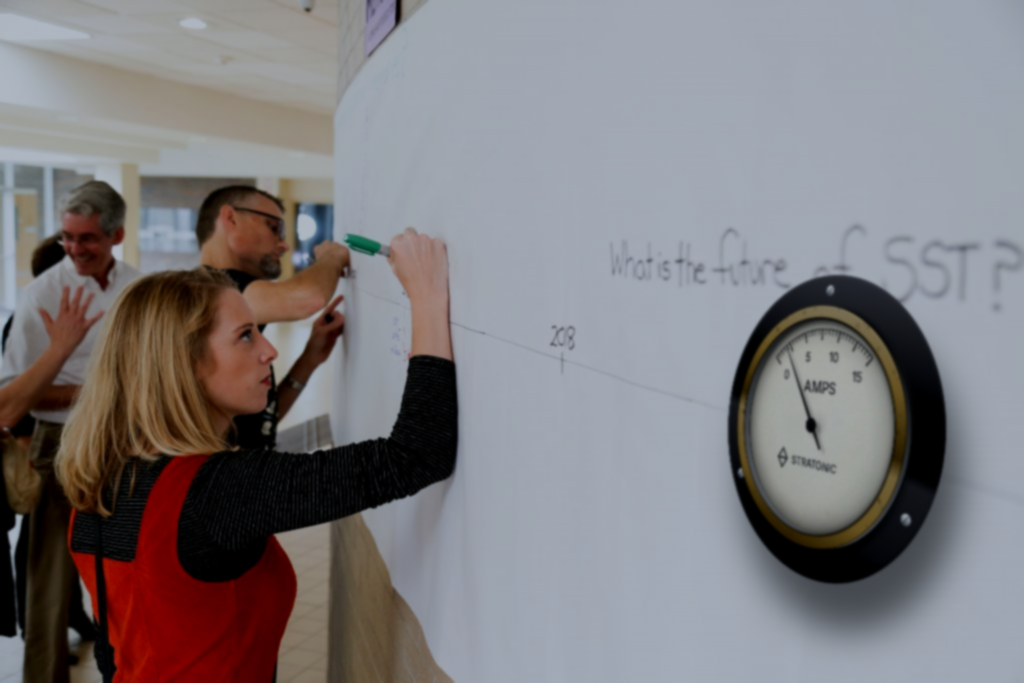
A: 2.5A
